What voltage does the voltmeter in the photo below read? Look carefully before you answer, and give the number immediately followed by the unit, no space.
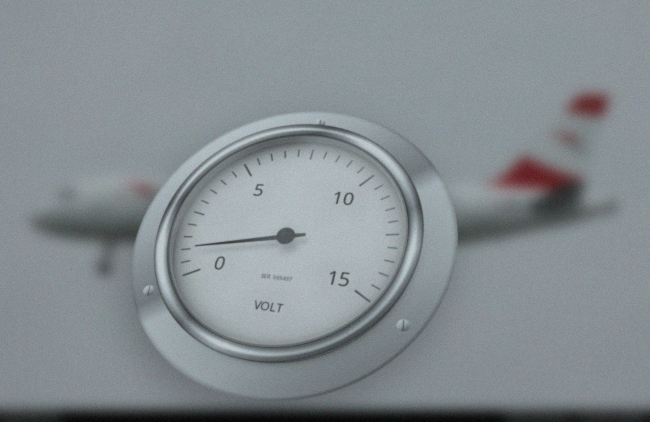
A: 1V
